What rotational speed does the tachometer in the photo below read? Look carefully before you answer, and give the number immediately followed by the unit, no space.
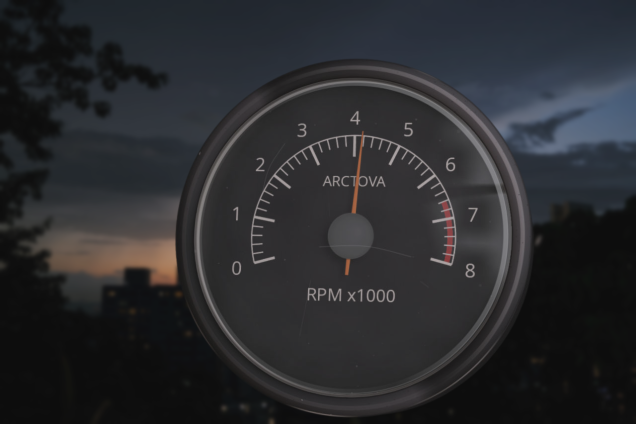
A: 4200rpm
